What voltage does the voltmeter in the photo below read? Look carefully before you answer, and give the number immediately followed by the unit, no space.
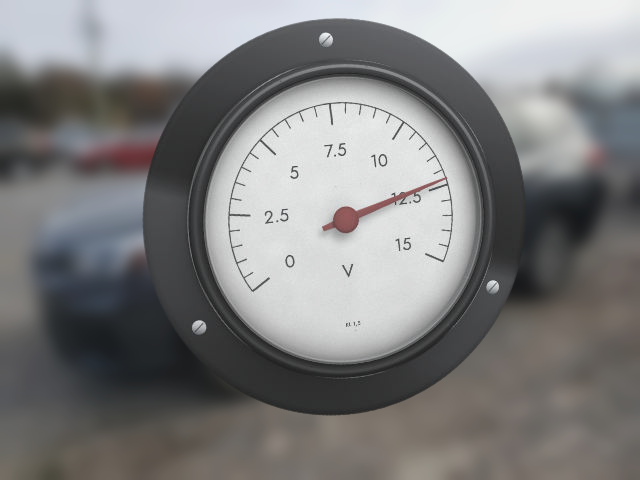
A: 12.25V
